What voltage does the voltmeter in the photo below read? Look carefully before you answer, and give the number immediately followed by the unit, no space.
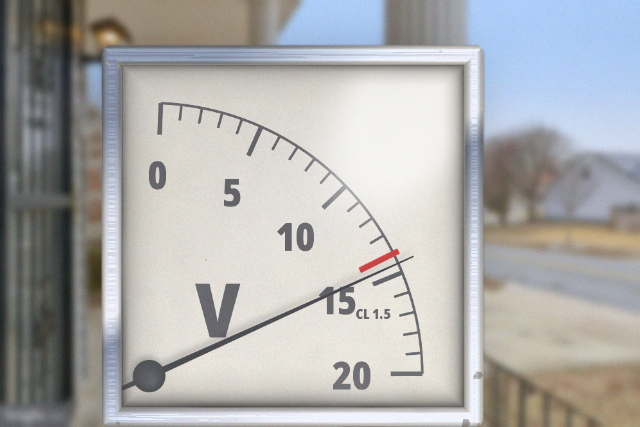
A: 14.5V
